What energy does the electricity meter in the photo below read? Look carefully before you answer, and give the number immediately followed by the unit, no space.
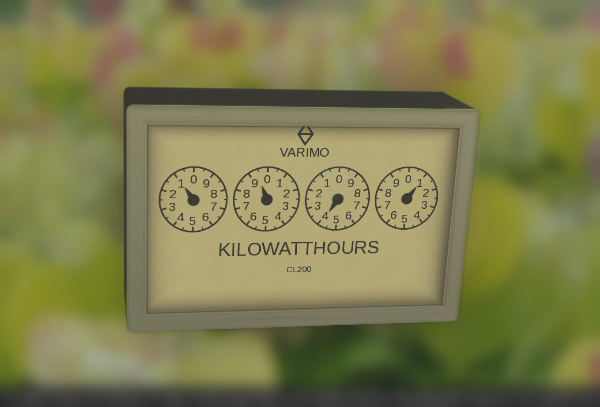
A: 941kWh
